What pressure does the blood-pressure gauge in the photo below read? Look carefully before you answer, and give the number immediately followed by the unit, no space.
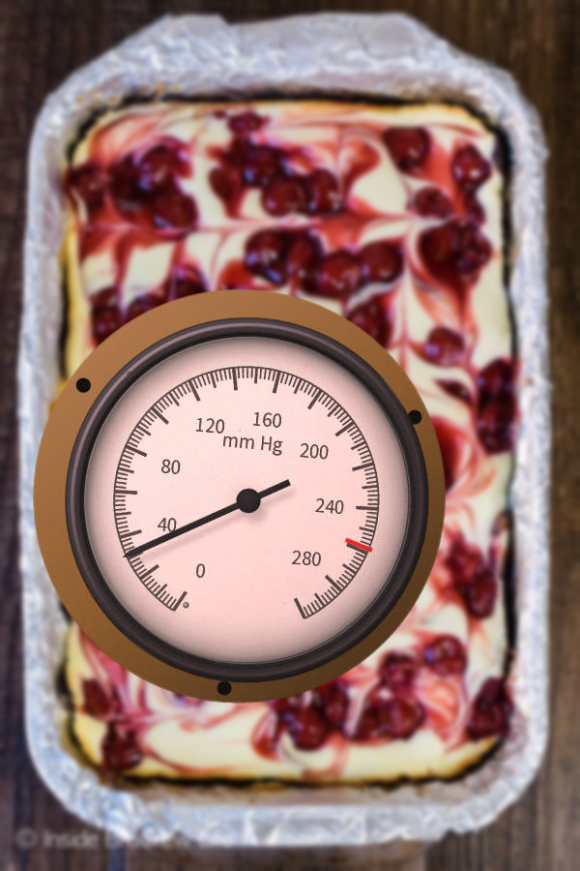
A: 32mmHg
